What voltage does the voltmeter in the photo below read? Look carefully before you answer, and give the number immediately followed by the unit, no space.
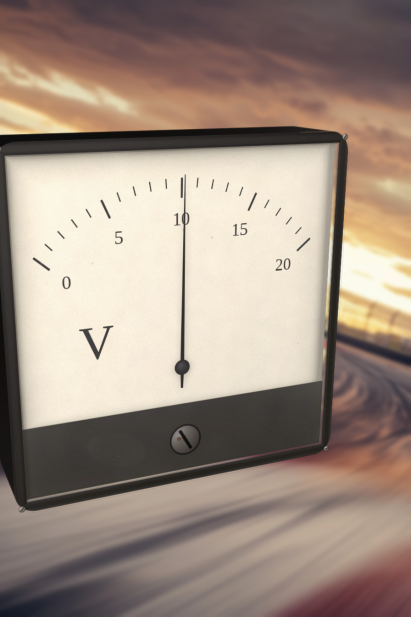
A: 10V
